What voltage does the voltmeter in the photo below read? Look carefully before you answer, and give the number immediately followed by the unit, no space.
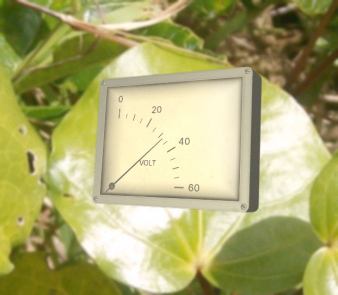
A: 32.5V
